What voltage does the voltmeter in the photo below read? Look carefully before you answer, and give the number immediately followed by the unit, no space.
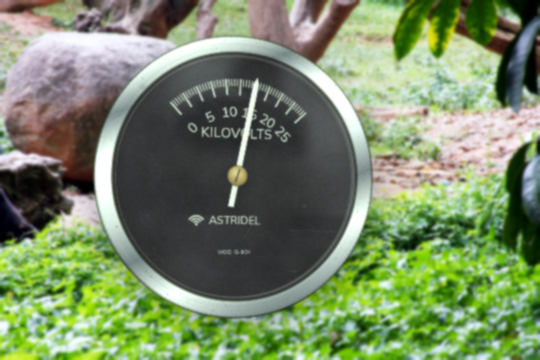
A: 15kV
